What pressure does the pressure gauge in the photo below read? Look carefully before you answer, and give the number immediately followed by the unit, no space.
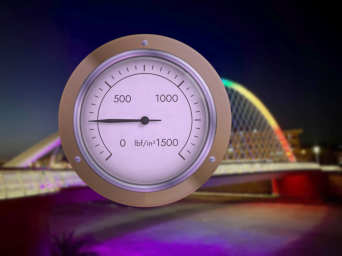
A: 250psi
